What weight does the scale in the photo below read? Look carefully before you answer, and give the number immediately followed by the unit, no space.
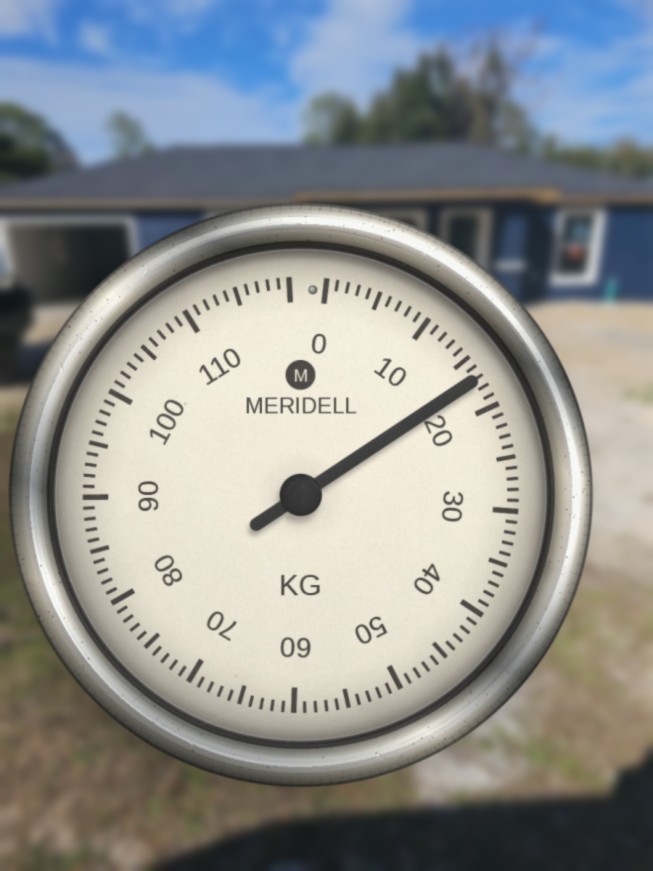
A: 17kg
